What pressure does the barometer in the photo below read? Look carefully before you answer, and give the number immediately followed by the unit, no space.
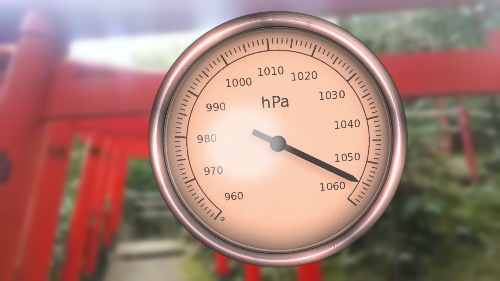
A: 1055hPa
